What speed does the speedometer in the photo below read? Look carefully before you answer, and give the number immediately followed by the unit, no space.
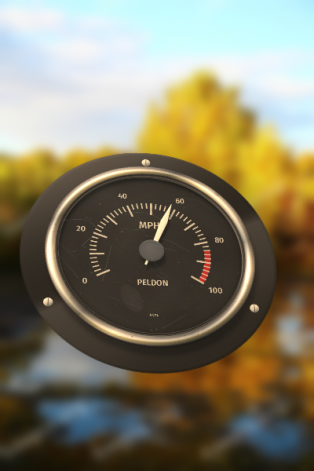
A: 58mph
